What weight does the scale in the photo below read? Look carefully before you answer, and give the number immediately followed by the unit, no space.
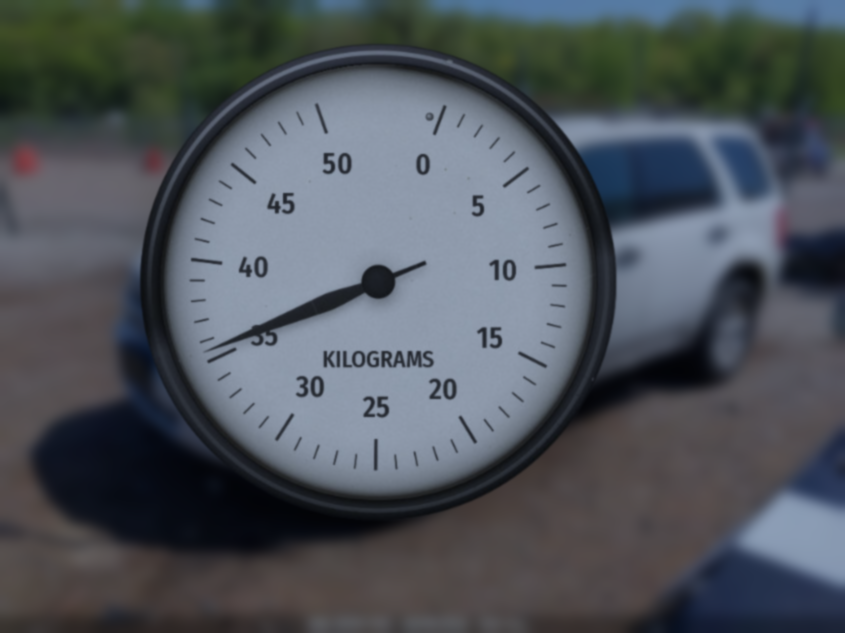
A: 35.5kg
